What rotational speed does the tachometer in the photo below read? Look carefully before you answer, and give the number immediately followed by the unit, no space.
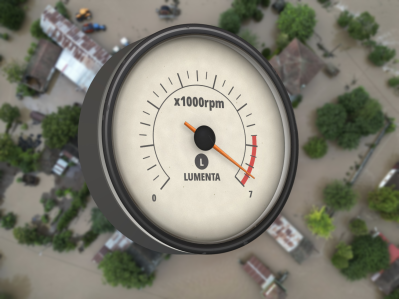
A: 6750rpm
